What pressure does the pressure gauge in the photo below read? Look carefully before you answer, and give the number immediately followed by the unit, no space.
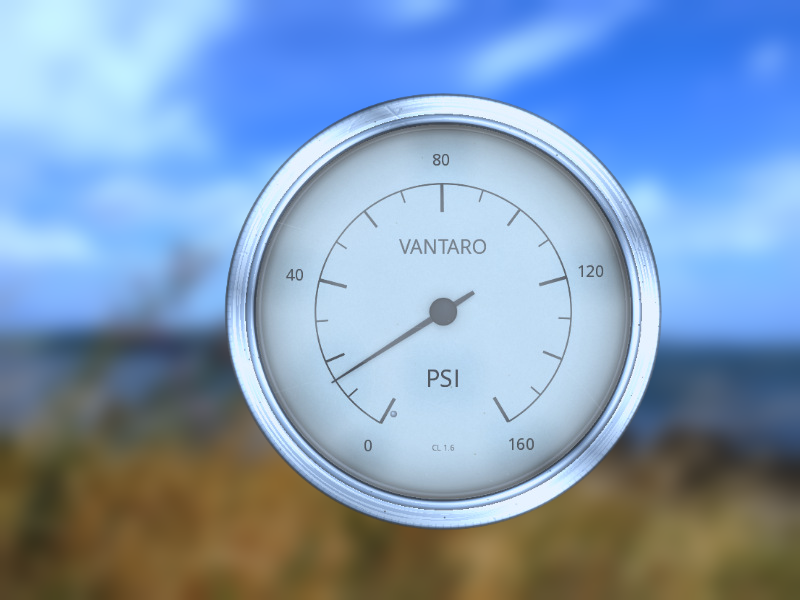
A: 15psi
